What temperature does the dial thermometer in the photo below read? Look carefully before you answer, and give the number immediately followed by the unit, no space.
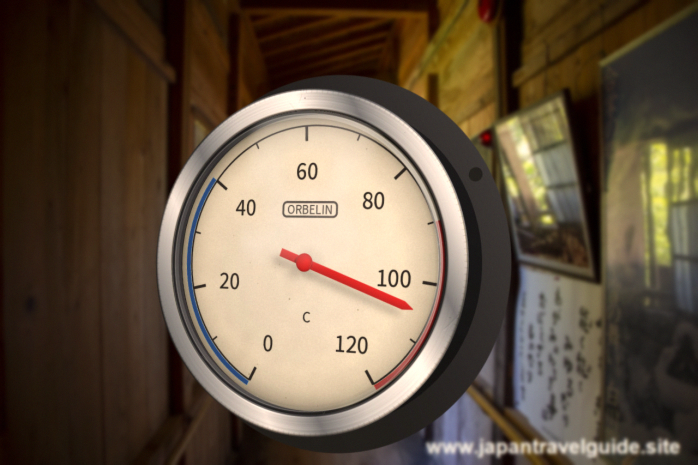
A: 105°C
